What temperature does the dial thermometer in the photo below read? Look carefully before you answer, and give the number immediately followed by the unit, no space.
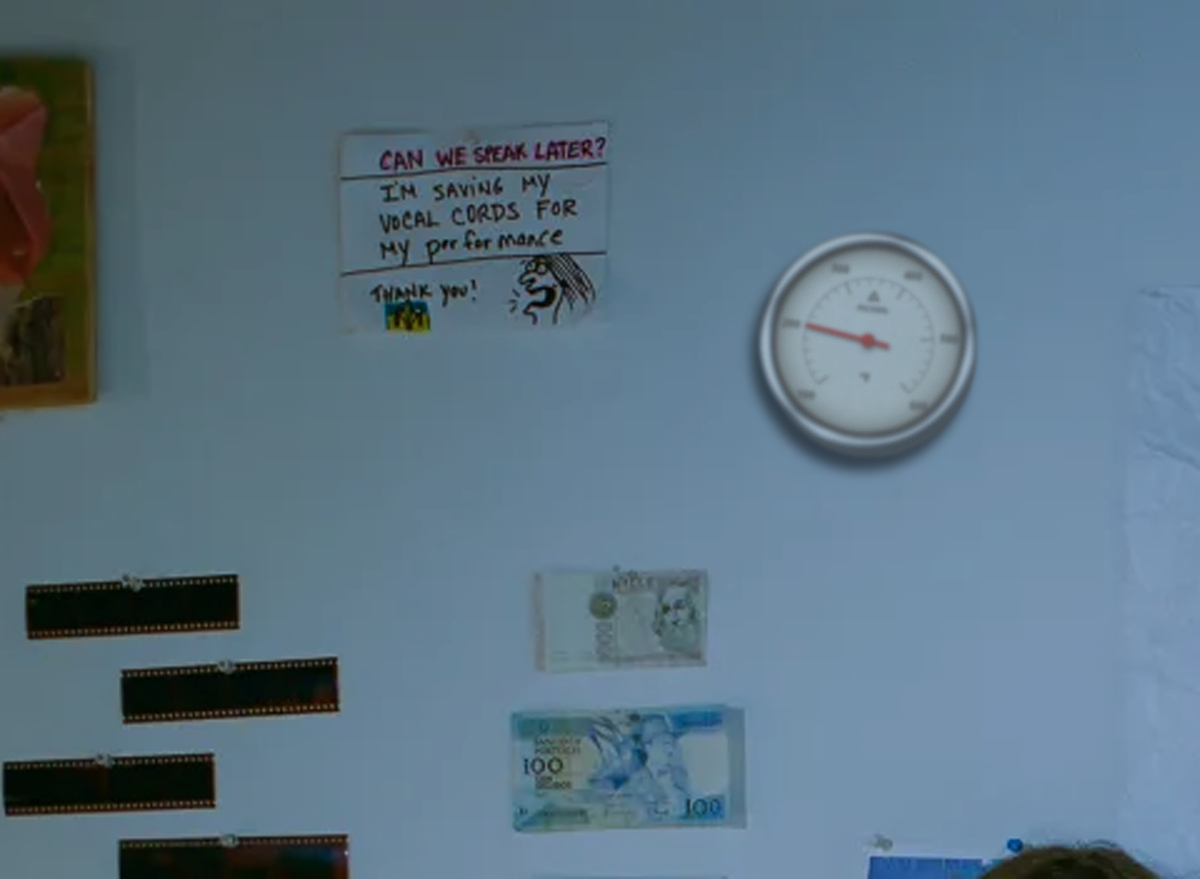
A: 200°F
